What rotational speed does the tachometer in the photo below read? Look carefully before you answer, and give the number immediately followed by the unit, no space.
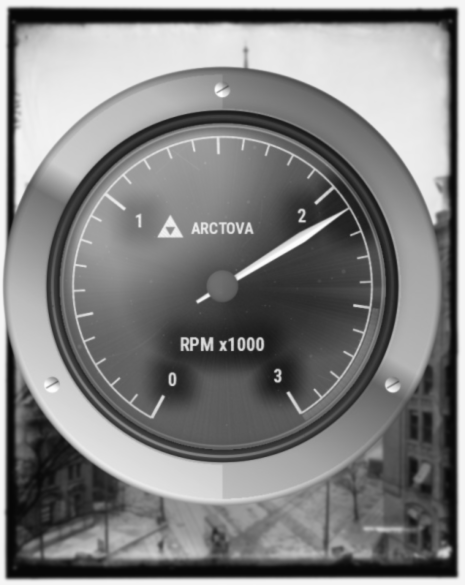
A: 2100rpm
